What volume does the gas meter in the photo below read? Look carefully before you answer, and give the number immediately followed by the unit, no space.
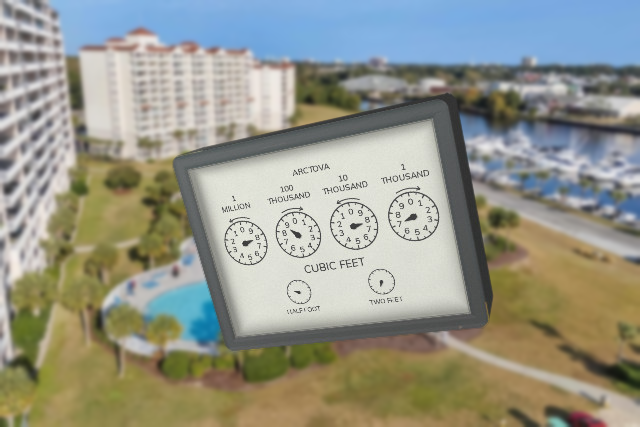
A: 787700ft³
